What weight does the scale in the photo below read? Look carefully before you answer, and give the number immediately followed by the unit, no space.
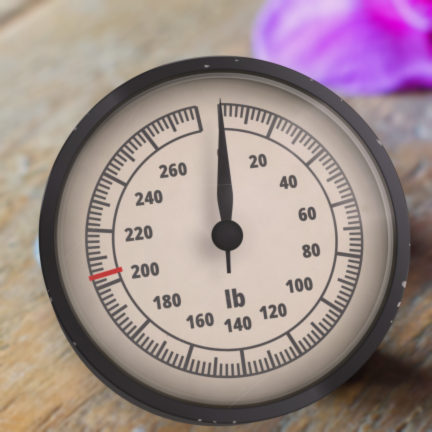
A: 0lb
